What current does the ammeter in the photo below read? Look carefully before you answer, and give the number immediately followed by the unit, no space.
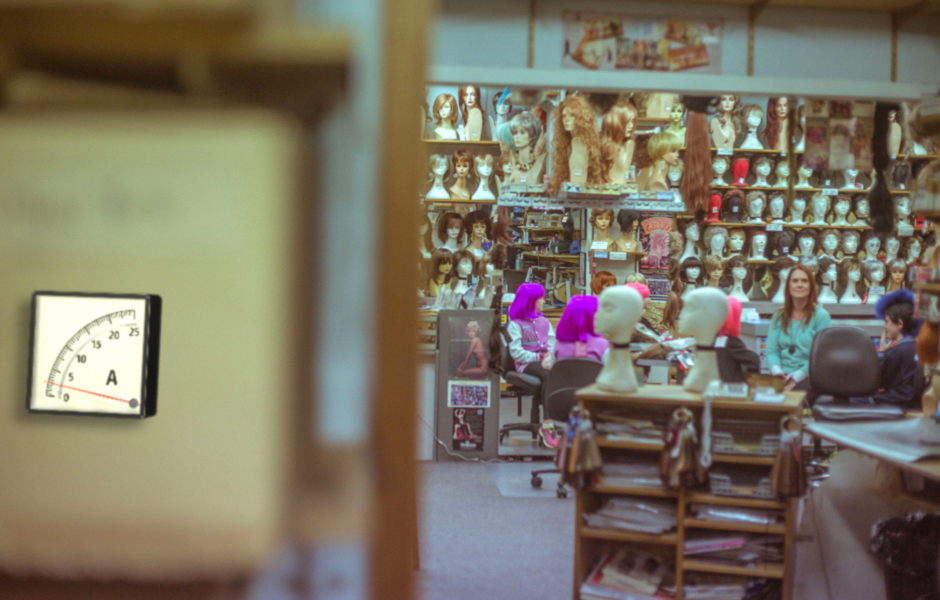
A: 2.5A
